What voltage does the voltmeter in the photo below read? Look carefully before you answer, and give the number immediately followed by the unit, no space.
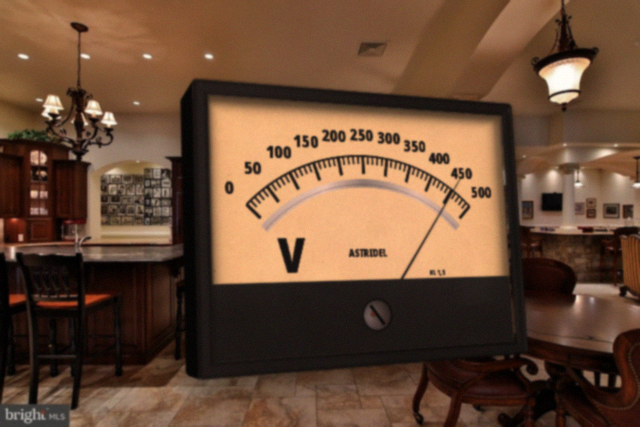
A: 450V
